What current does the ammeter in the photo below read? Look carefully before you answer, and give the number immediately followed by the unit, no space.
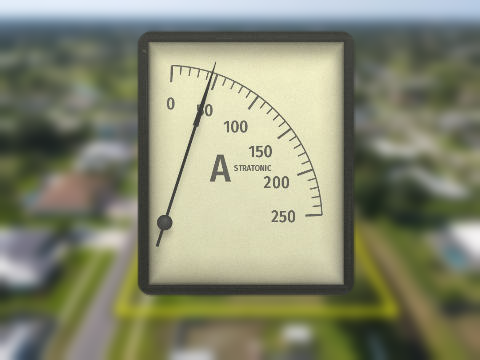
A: 45A
